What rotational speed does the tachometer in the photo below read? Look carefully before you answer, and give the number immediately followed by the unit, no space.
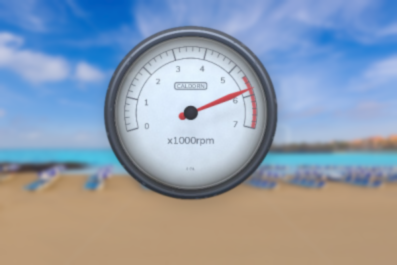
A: 5800rpm
